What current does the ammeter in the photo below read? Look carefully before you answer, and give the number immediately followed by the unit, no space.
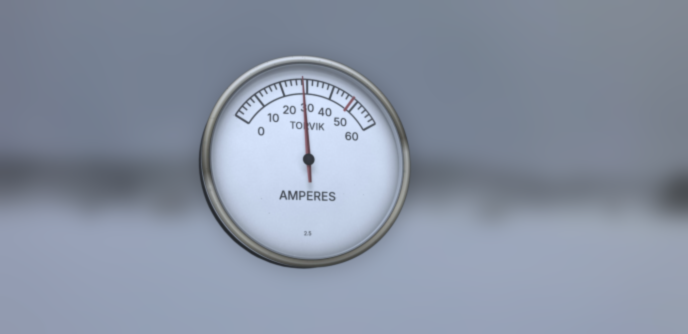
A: 28A
